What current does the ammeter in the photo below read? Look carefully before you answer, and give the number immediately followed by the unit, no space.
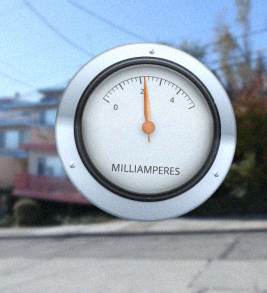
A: 2.2mA
